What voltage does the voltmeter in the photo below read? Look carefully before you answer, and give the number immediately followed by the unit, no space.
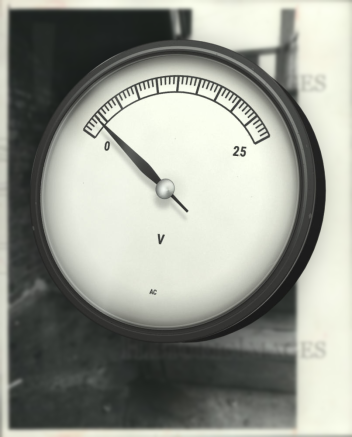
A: 2V
